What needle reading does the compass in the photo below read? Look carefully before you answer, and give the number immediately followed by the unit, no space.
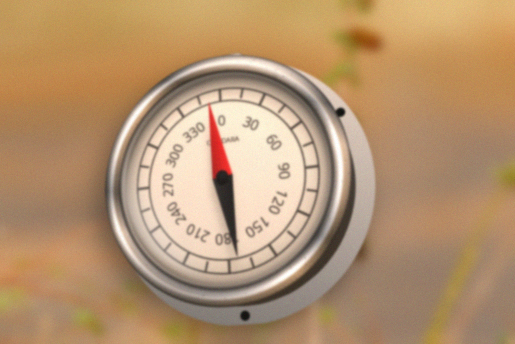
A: 352.5°
